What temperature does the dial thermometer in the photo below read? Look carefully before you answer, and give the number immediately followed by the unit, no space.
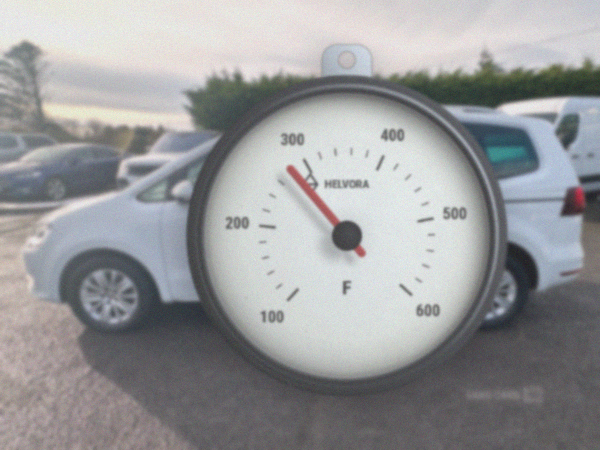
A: 280°F
